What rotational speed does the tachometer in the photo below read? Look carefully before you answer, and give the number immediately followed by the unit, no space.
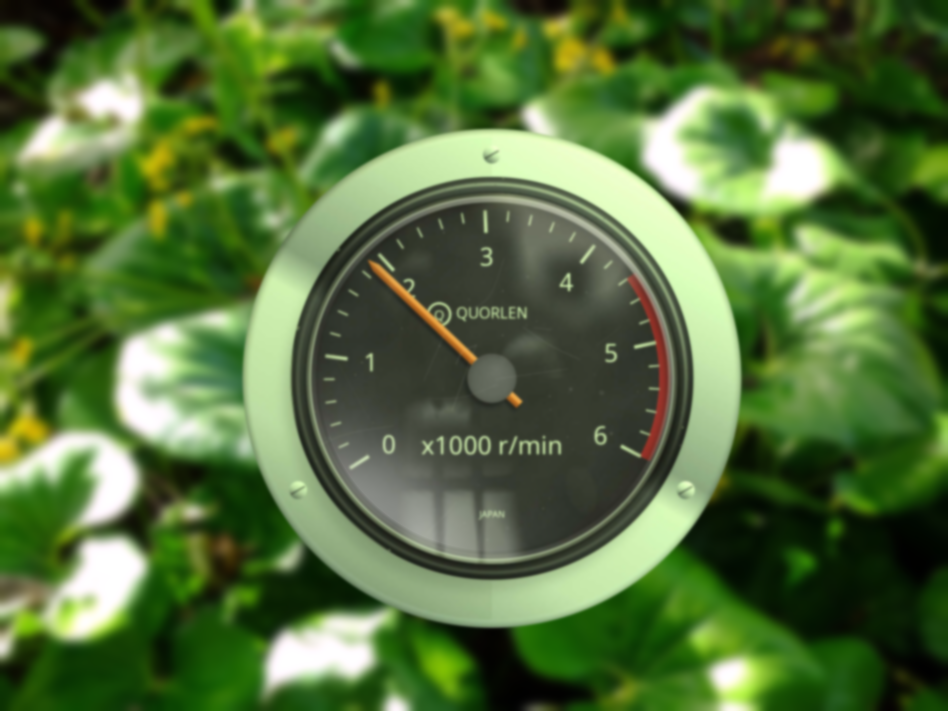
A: 1900rpm
